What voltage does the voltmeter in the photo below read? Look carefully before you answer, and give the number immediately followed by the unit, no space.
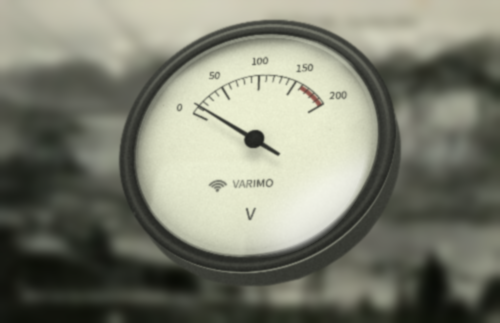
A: 10V
